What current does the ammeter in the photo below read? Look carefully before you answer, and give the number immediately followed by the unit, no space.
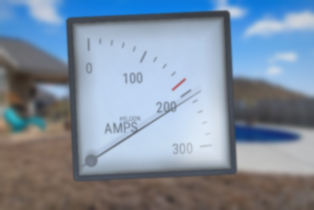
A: 210A
